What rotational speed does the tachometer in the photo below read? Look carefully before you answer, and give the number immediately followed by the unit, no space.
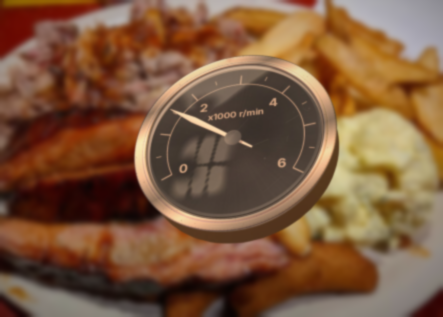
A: 1500rpm
